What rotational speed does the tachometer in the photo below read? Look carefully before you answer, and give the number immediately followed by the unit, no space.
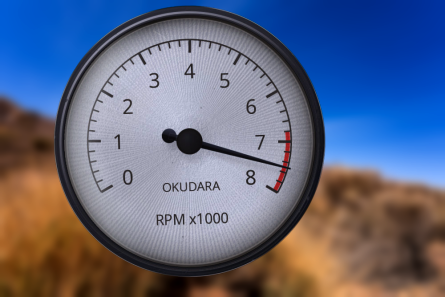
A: 7500rpm
